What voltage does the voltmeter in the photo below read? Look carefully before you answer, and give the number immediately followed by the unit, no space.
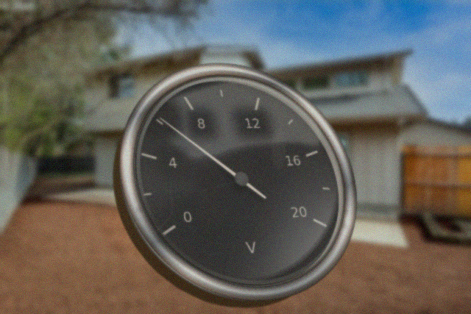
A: 6V
